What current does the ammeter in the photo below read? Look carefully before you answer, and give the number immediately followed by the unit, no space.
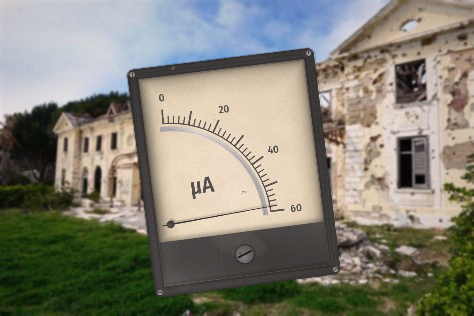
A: 58µA
